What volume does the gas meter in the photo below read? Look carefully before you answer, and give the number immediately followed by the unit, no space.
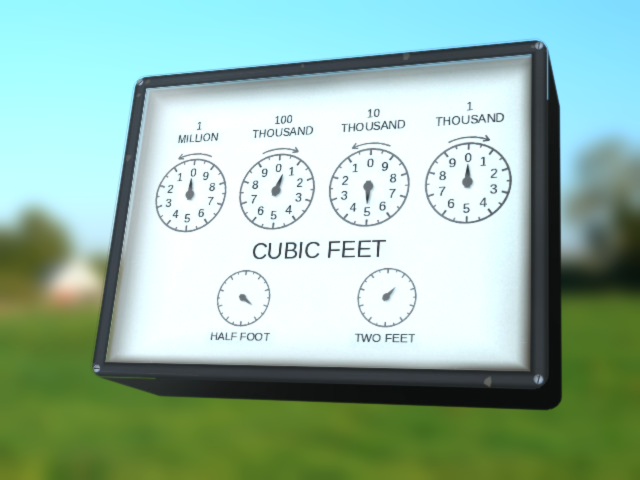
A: 5000ft³
